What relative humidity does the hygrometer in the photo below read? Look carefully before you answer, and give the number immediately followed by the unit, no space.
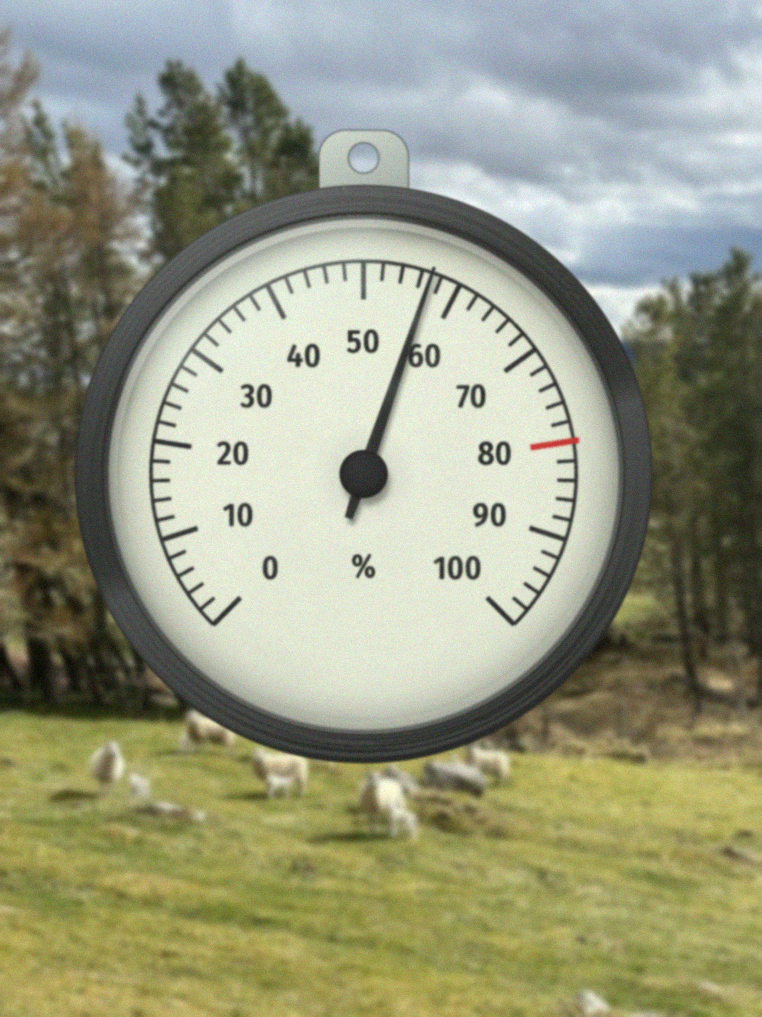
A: 57%
